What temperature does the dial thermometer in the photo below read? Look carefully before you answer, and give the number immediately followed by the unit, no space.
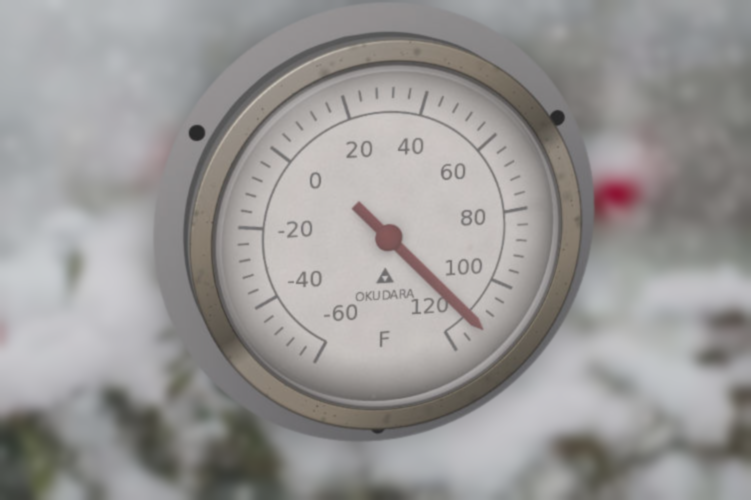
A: 112°F
